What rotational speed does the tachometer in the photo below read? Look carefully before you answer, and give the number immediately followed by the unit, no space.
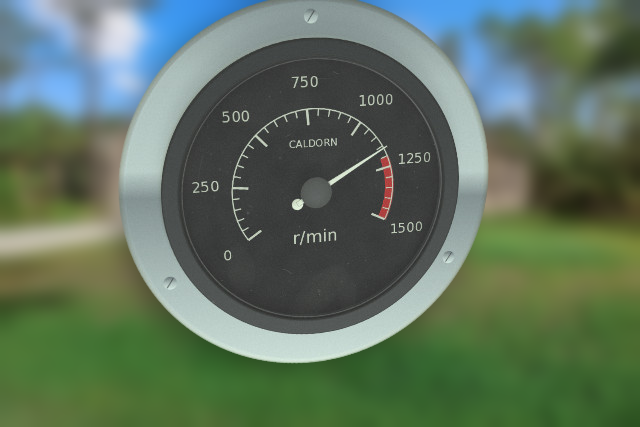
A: 1150rpm
